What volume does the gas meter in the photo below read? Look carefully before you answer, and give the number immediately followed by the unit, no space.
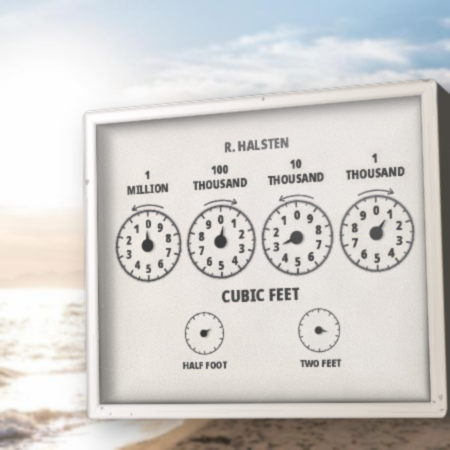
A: 3100ft³
